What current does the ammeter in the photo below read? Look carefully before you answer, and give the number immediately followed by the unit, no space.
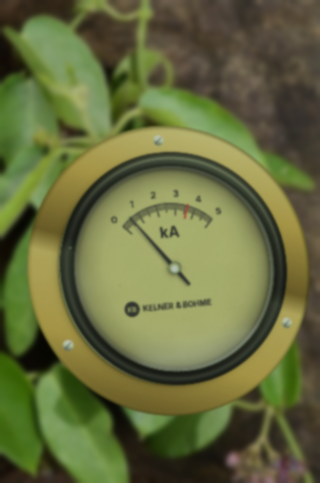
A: 0.5kA
